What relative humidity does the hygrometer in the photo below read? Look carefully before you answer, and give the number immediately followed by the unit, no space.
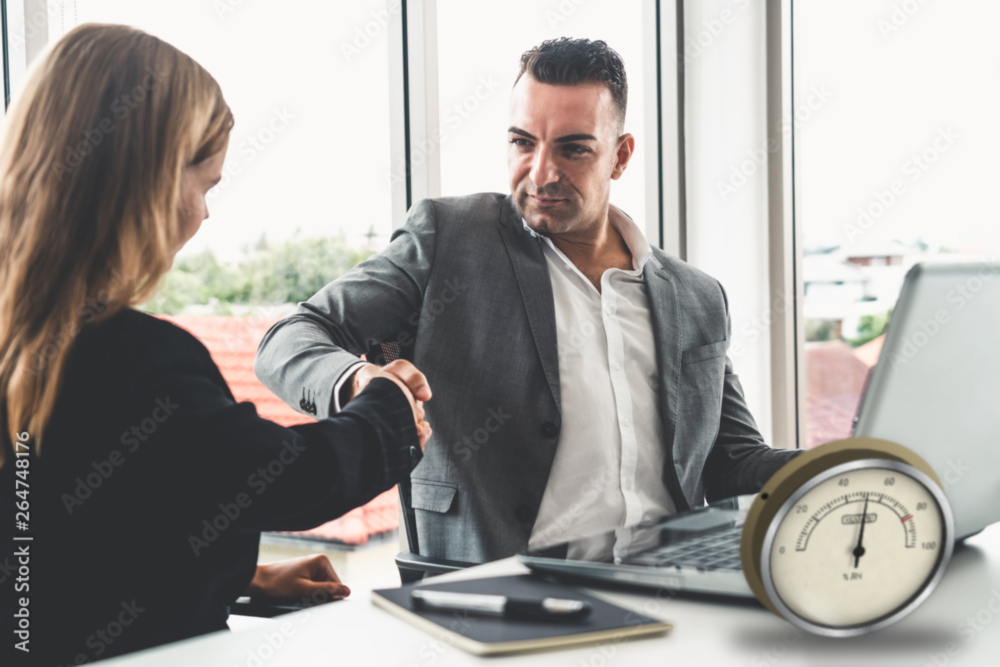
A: 50%
